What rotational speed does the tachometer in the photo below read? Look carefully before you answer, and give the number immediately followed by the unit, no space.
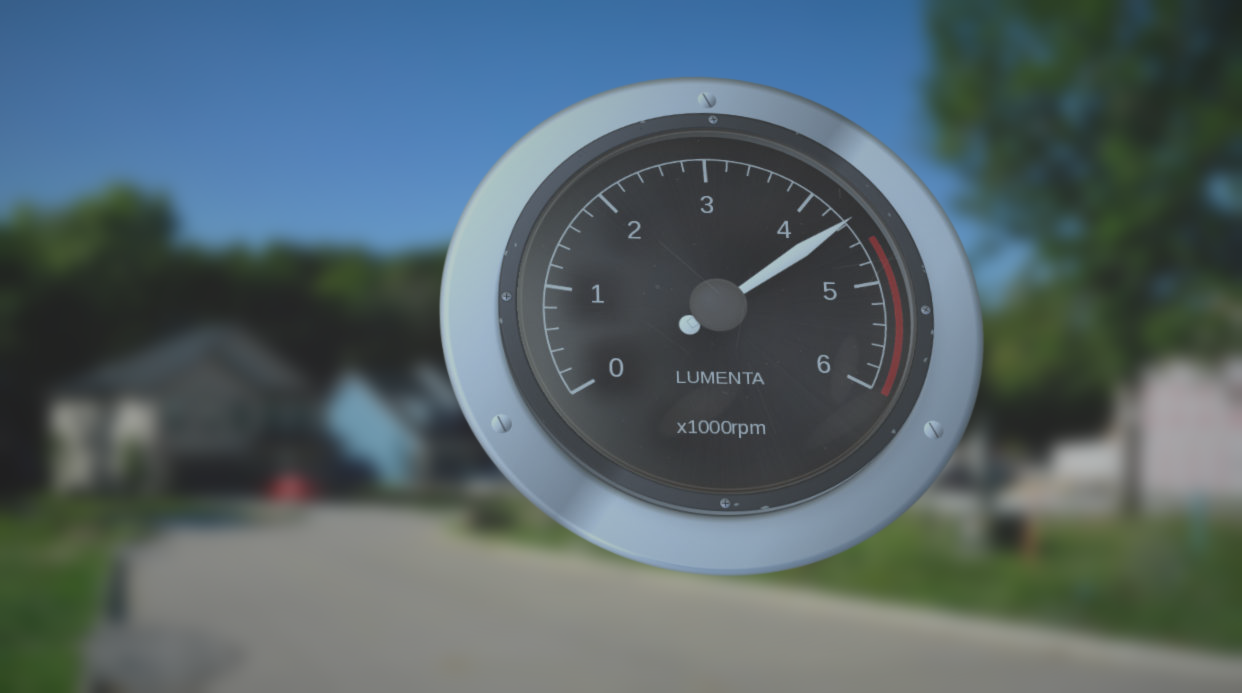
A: 4400rpm
